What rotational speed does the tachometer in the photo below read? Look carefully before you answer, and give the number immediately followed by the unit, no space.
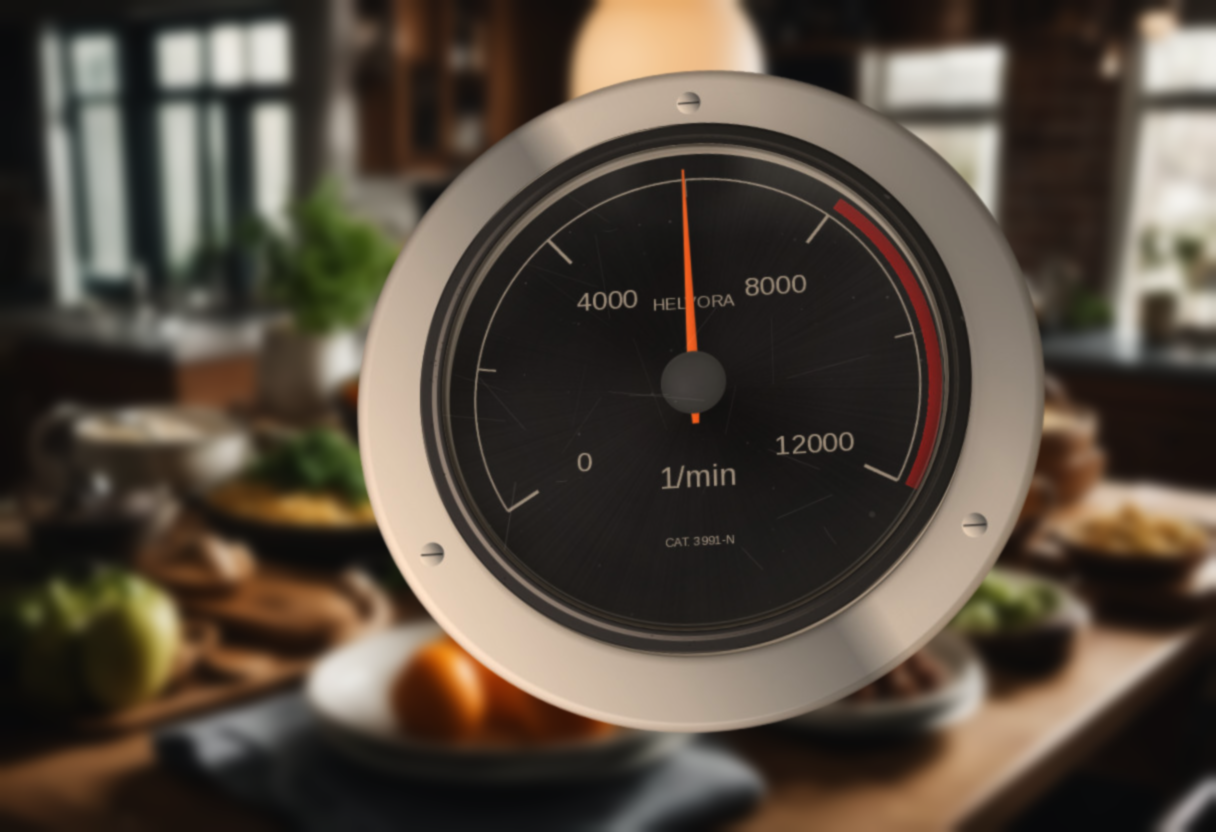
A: 6000rpm
